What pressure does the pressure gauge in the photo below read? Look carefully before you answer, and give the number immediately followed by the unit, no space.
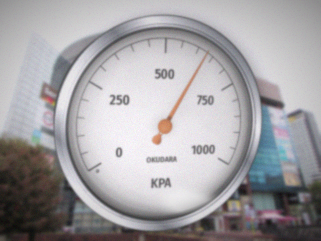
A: 625kPa
